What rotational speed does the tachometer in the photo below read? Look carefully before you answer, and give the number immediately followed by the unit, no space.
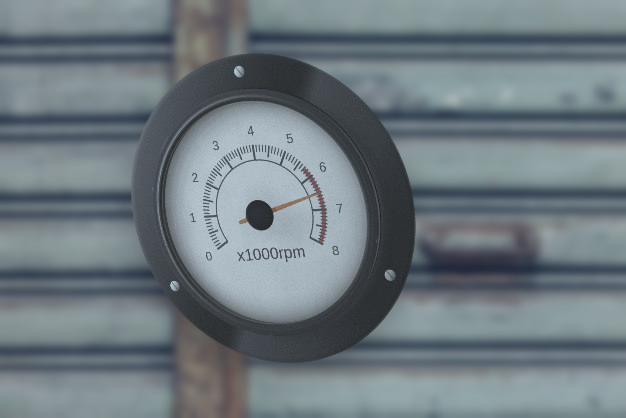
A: 6500rpm
